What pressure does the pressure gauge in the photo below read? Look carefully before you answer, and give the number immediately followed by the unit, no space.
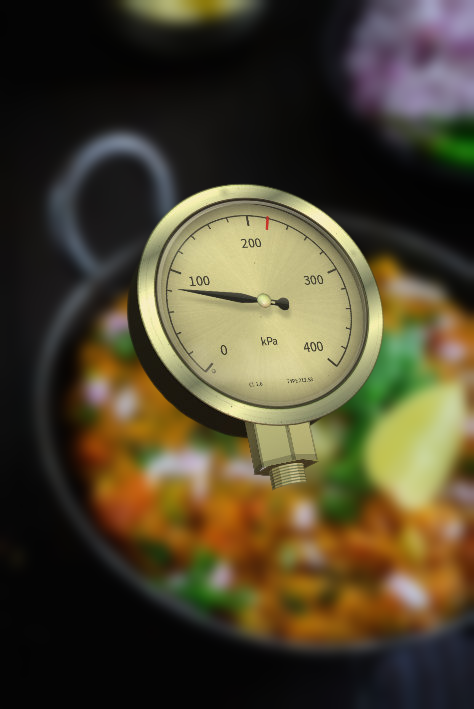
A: 80kPa
